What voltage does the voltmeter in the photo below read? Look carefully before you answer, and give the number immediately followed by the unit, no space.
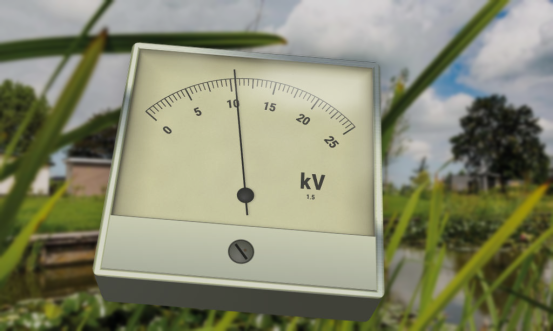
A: 10.5kV
